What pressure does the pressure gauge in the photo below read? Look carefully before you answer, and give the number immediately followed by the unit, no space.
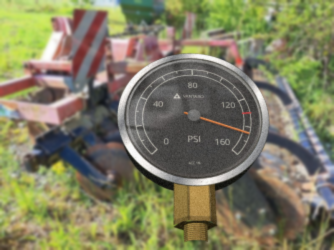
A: 145psi
